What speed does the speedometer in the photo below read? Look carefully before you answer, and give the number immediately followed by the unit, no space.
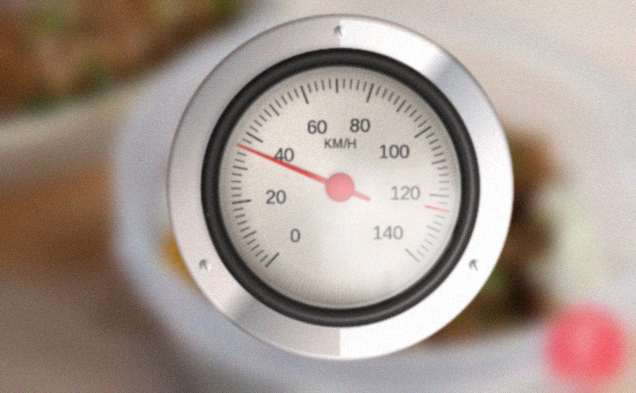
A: 36km/h
